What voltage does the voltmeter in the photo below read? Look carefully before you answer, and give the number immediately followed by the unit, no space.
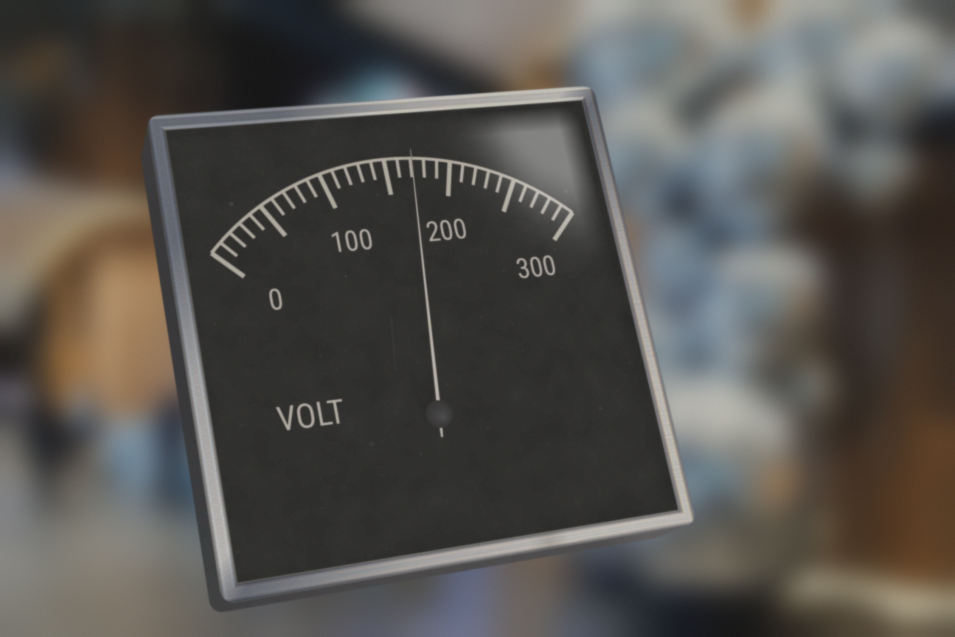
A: 170V
